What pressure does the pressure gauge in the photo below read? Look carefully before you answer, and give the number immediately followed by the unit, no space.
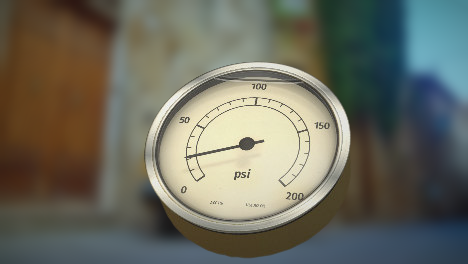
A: 20psi
